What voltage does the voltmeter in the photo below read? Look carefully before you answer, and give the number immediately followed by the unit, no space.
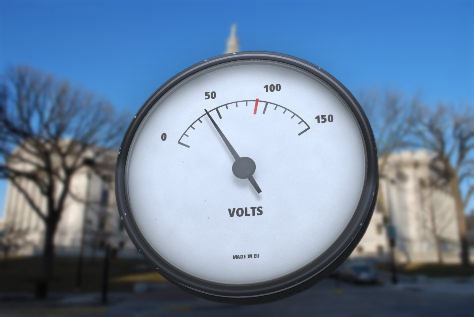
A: 40V
